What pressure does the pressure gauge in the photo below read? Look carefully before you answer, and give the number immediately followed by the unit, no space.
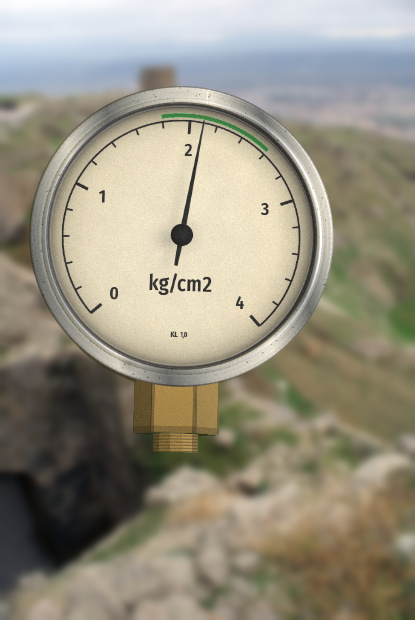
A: 2.1kg/cm²
